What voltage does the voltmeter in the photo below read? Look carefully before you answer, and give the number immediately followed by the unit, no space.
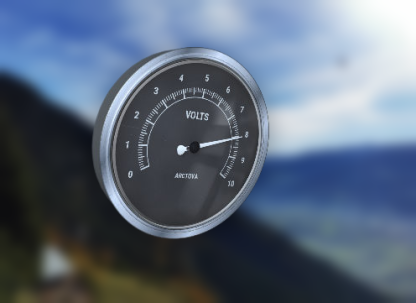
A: 8V
